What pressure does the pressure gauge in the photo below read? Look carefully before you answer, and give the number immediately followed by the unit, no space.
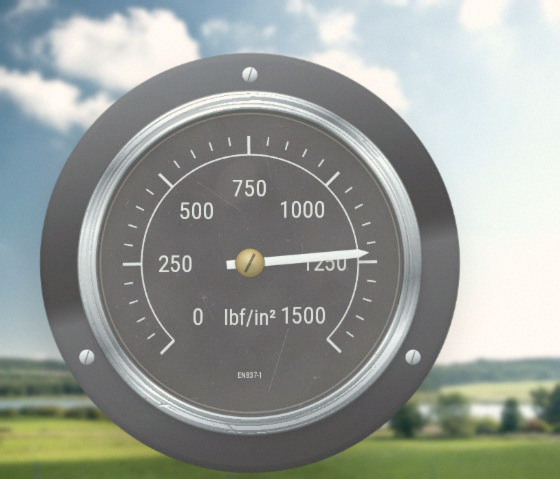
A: 1225psi
